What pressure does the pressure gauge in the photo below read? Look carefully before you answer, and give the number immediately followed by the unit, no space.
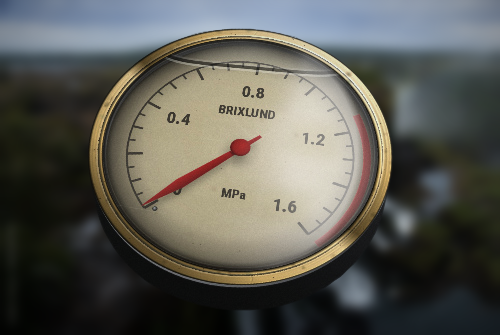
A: 0MPa
